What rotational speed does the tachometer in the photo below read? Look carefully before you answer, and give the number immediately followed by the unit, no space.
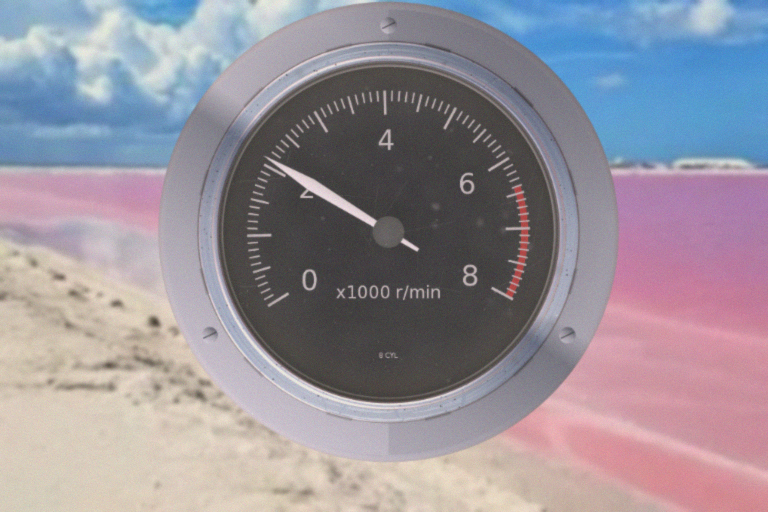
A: 2100rpm
